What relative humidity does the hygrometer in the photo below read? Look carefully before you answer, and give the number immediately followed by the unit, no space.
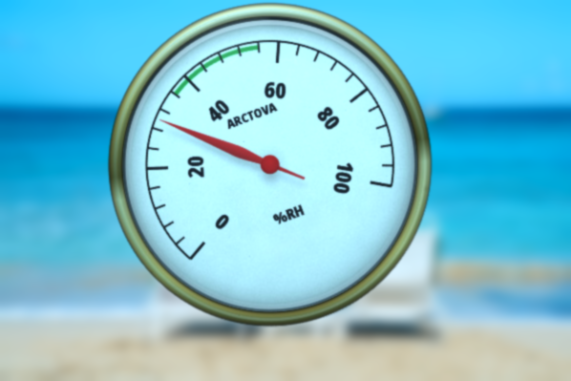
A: 30%
